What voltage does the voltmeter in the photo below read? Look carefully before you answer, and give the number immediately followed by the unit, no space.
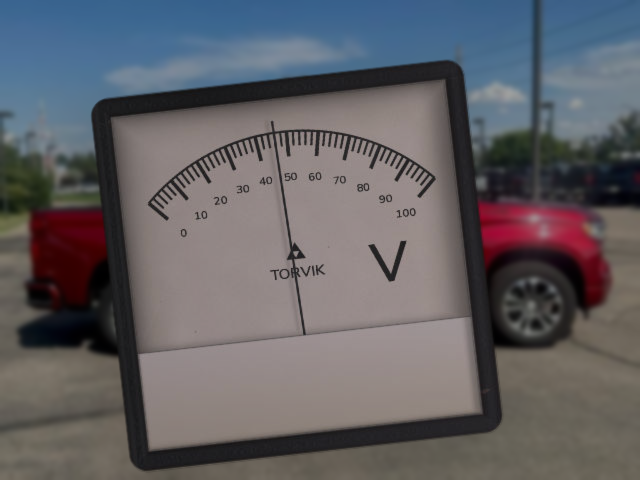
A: 46V
